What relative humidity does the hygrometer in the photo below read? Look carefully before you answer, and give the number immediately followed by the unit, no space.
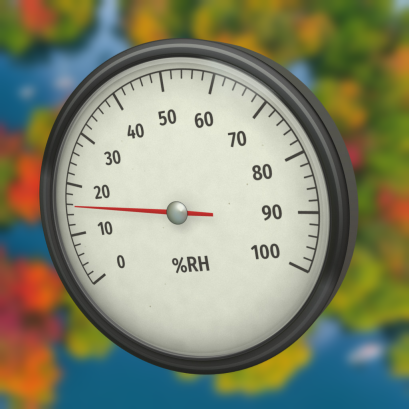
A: 16%
